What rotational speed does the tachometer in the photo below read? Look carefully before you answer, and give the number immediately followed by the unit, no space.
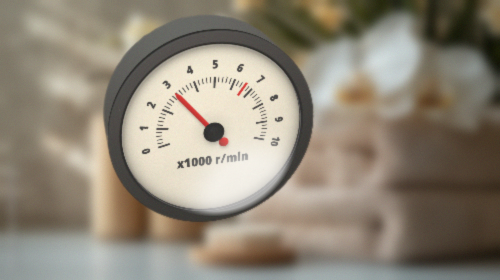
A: 3000rpm
